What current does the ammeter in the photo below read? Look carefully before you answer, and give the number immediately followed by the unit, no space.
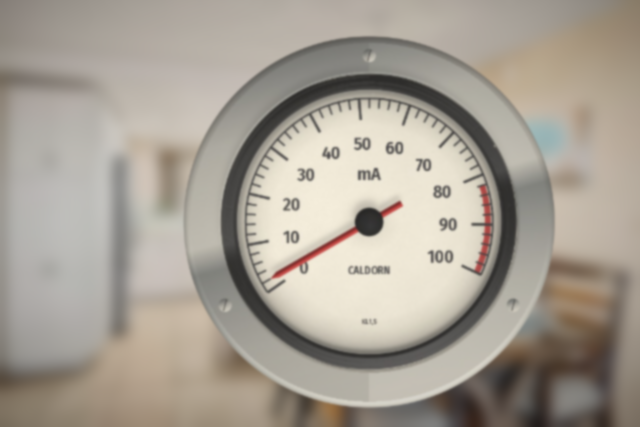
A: 2mA
